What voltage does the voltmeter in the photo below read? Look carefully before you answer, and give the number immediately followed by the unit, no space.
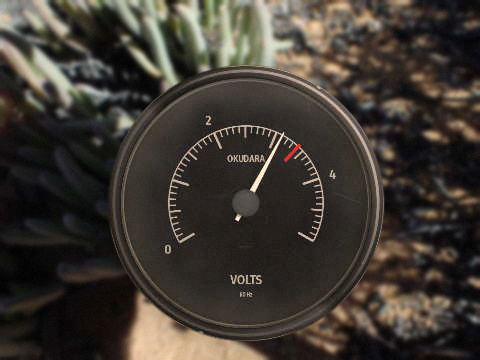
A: 3.1V
